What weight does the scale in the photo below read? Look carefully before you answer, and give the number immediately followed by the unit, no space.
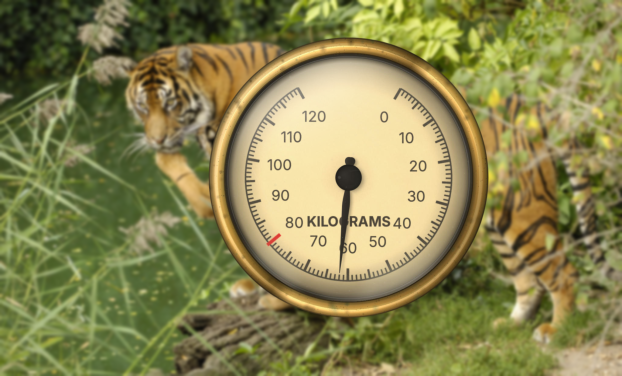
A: 62kg
